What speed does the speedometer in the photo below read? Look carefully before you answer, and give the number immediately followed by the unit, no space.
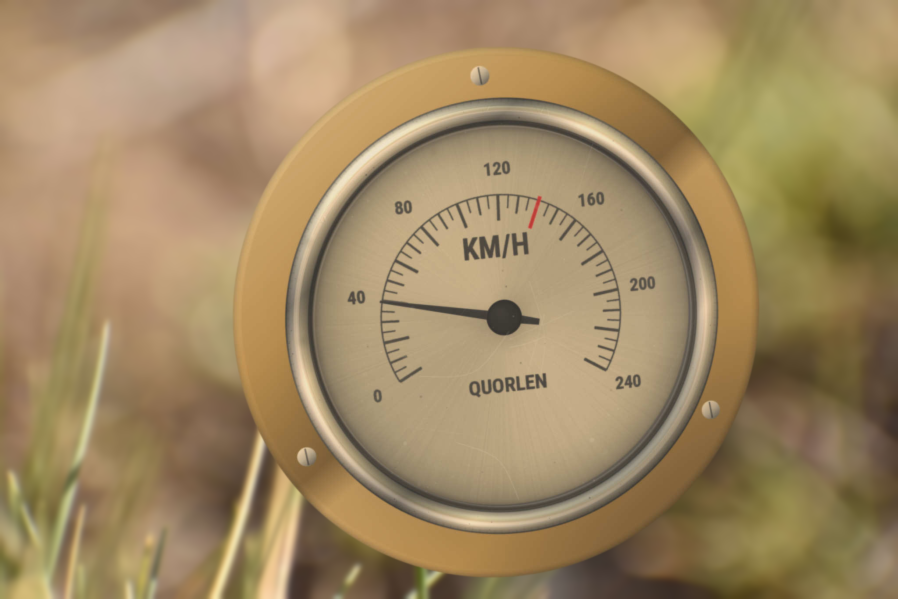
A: 40km/h
